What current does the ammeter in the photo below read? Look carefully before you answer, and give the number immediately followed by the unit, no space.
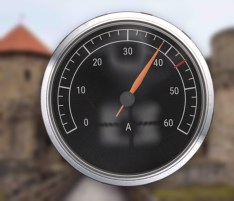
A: 38A
